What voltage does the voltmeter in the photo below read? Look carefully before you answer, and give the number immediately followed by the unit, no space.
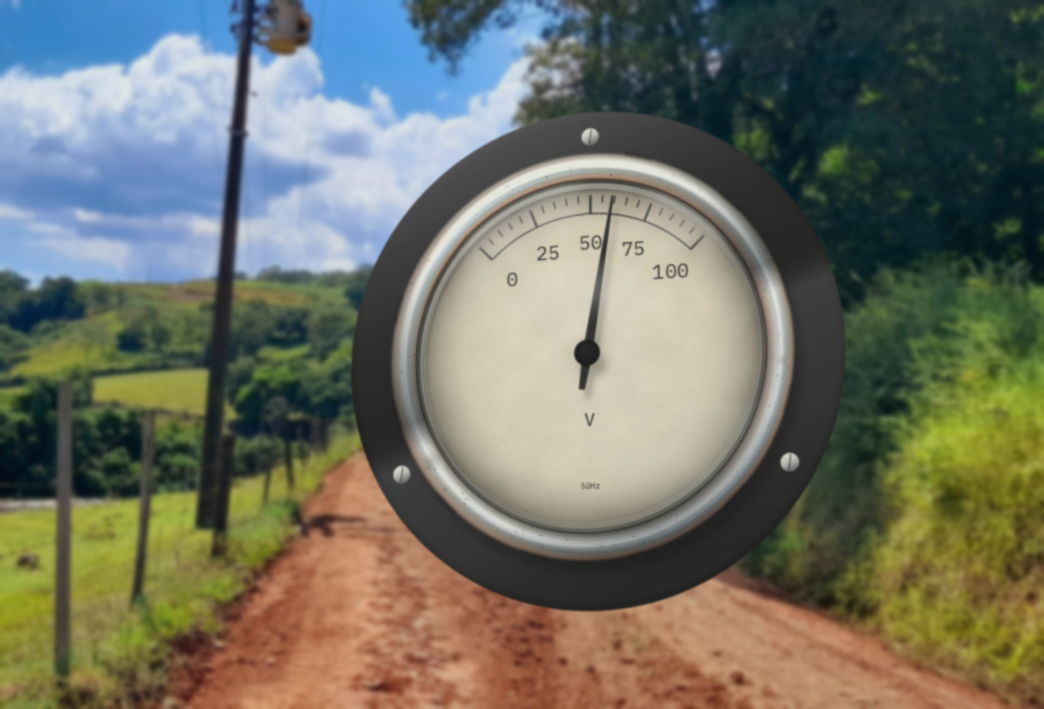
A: 60V
